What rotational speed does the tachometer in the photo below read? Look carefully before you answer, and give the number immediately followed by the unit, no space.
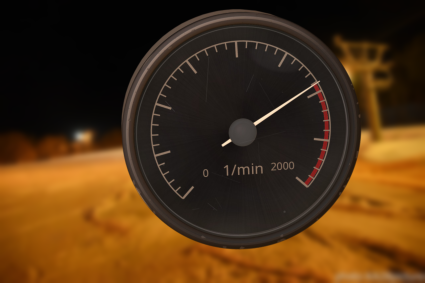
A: 1450rpm
